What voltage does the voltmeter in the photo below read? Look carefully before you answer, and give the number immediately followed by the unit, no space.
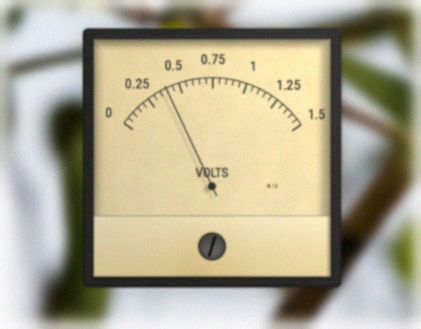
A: 0.4V
